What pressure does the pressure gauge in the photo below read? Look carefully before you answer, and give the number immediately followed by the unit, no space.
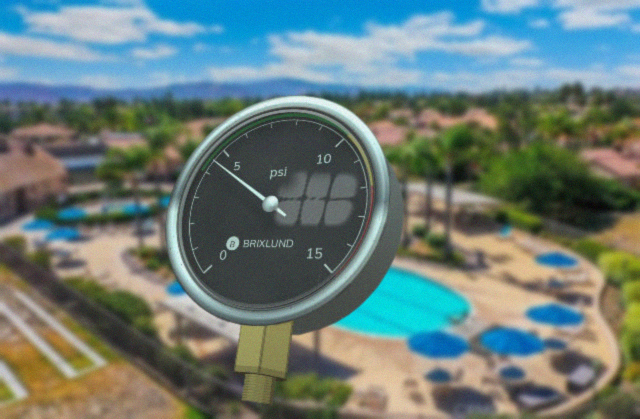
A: 4.5psi
